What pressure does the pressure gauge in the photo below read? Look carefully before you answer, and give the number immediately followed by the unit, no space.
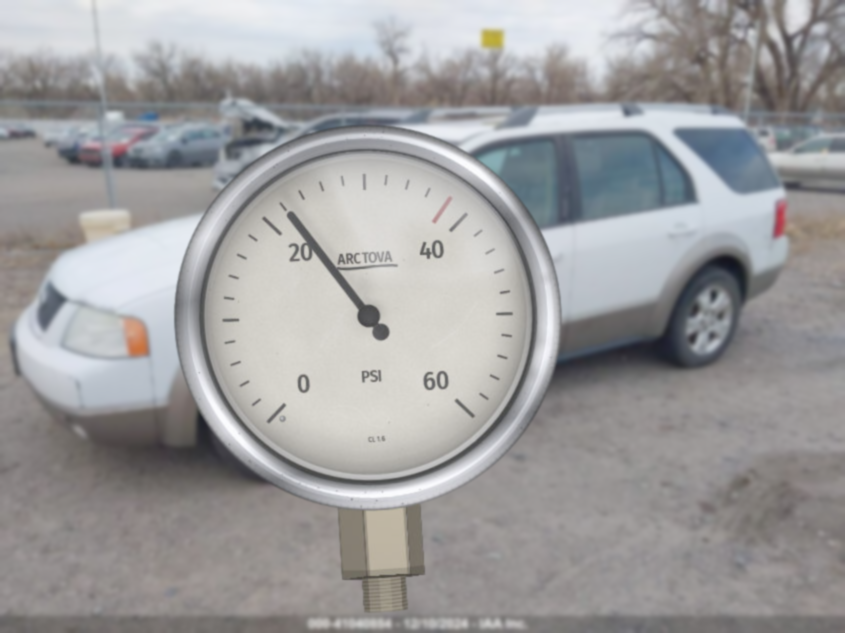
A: 22psi
